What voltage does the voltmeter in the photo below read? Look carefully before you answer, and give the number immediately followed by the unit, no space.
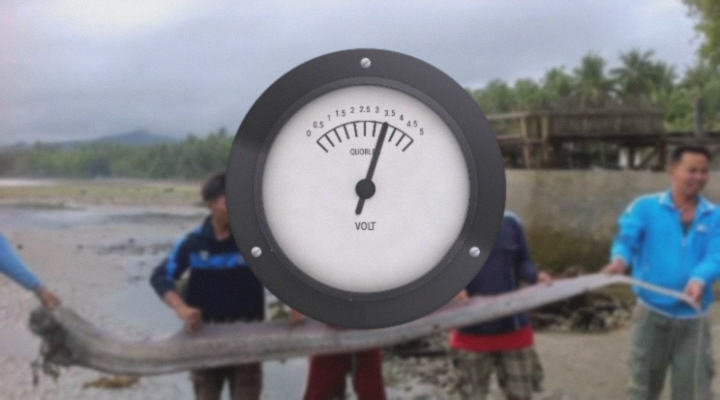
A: 3.5V
